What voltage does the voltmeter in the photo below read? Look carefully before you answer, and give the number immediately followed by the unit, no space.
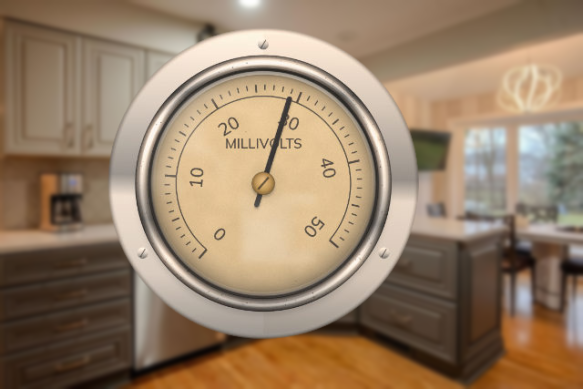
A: 29mV
